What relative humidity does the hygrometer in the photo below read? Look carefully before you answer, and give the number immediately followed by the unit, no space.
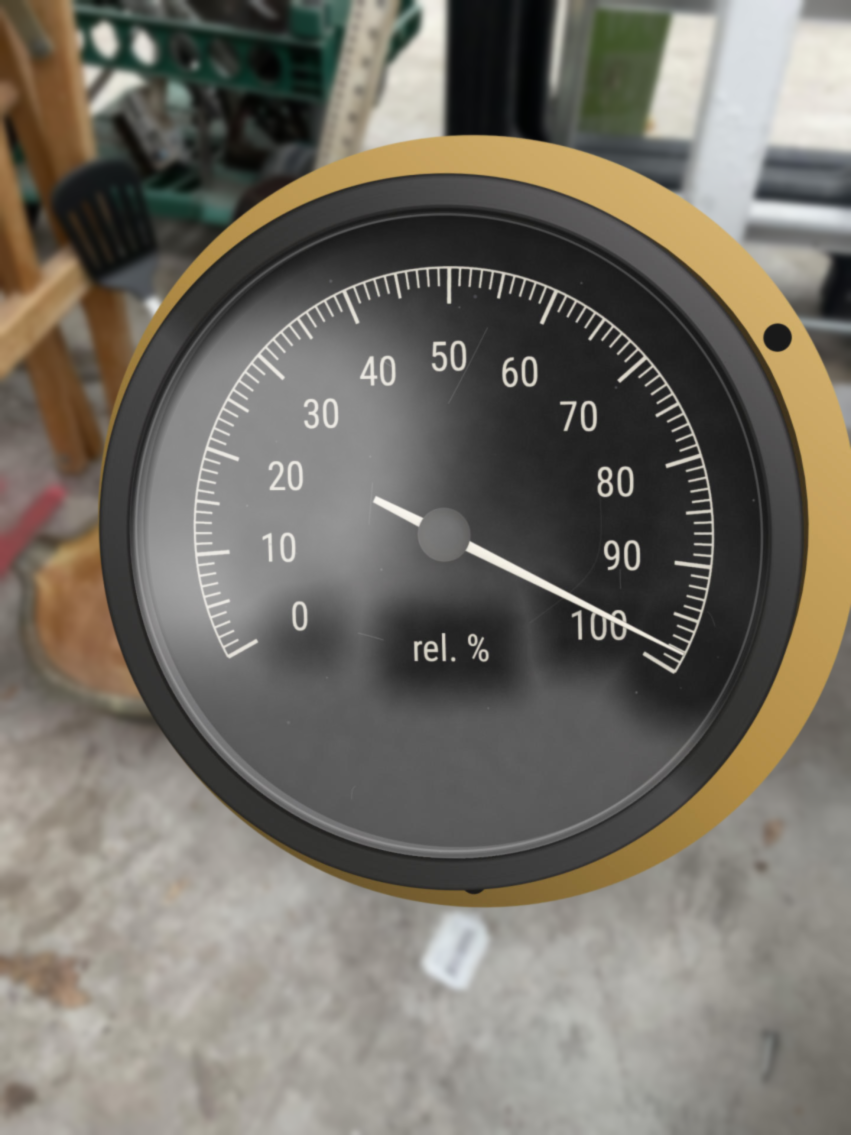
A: 98%
